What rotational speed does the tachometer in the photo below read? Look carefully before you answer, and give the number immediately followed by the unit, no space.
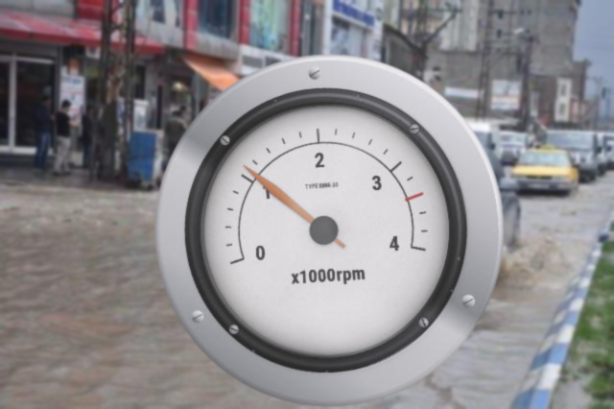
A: 1100rpm
